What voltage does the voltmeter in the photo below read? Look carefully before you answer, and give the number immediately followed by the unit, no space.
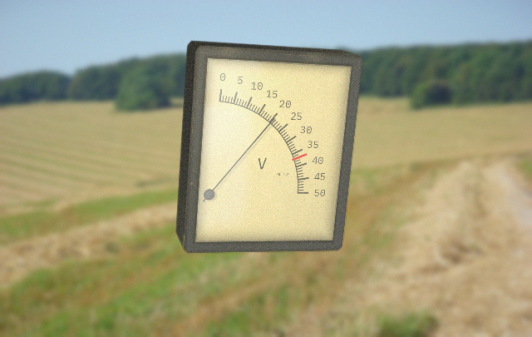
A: 20V
